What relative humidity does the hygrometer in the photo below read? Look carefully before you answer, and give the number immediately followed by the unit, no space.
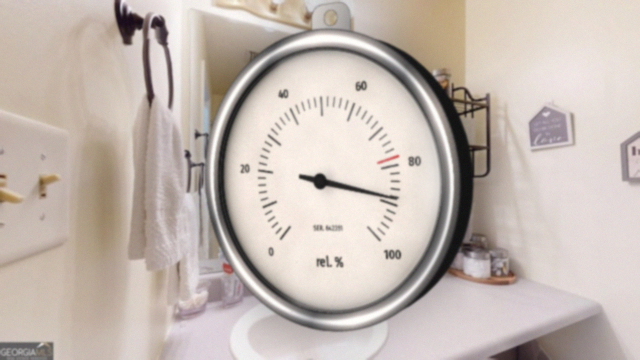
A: 88%
